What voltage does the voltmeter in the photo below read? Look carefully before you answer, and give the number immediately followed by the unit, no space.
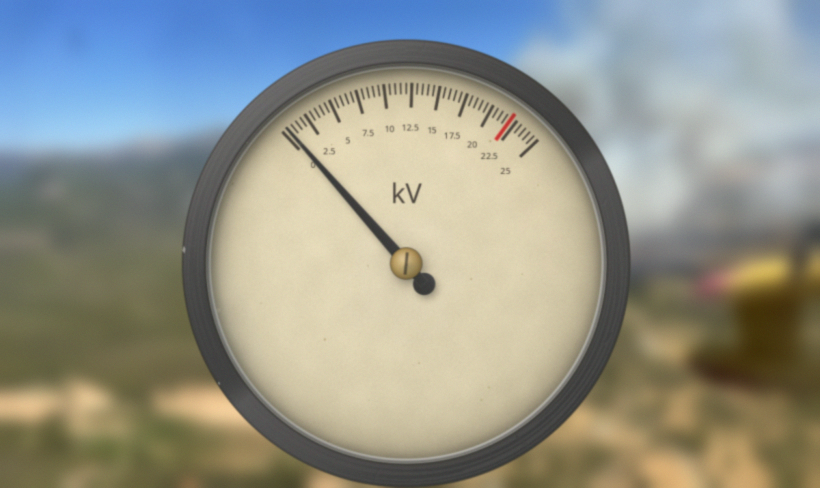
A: 0.5kV
